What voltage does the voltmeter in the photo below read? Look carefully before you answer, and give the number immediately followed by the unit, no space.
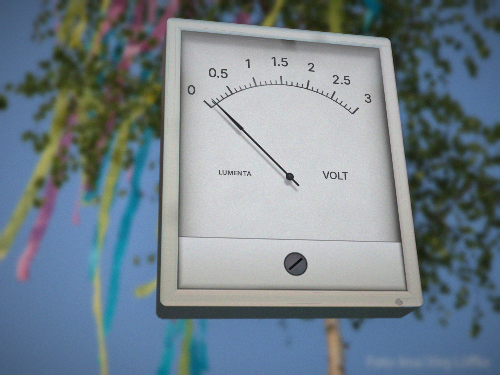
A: 0.1V
